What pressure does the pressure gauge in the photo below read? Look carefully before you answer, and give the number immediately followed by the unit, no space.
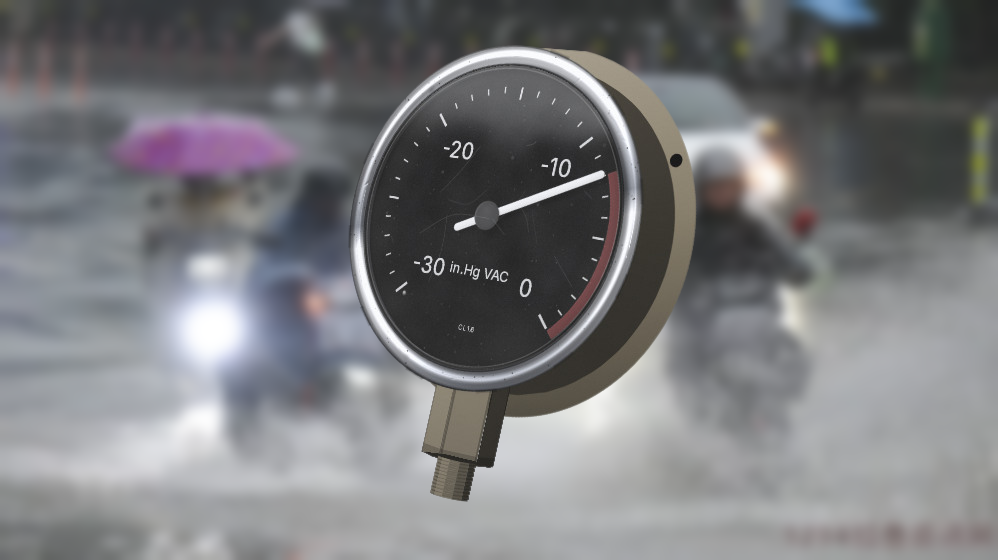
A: -8inHg
